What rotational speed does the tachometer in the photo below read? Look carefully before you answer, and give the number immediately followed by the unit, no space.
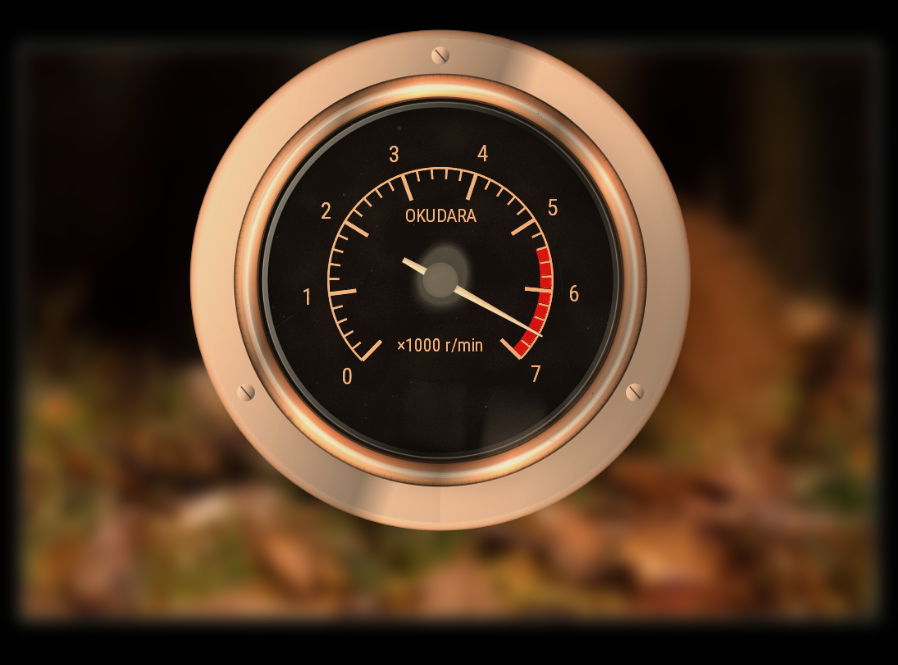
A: 6600rpm
